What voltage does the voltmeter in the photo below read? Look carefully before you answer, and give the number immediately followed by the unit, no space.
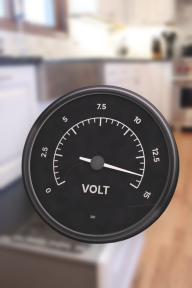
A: 14V
